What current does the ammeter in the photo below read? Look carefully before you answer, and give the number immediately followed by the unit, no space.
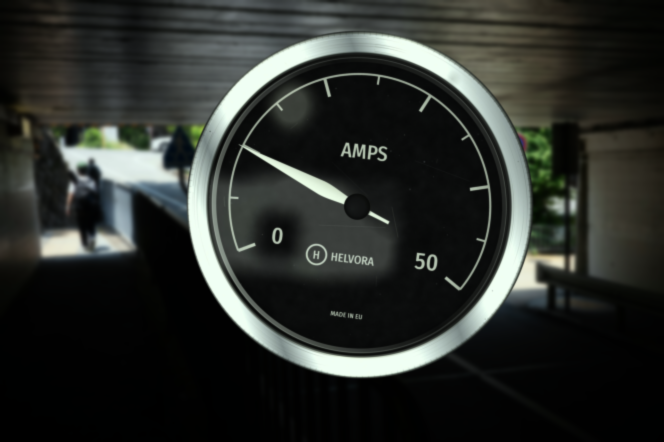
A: 10A
